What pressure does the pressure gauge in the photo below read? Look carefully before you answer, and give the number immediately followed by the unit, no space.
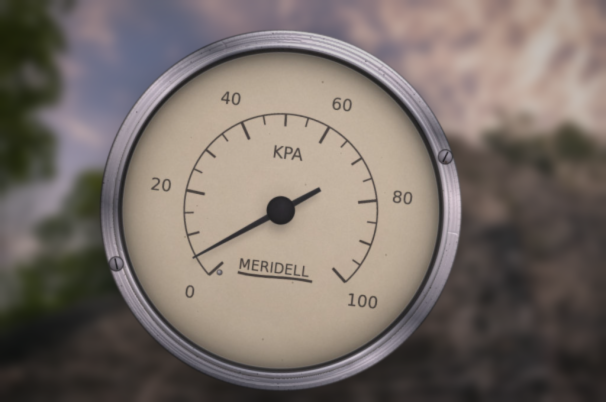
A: 5kPa
